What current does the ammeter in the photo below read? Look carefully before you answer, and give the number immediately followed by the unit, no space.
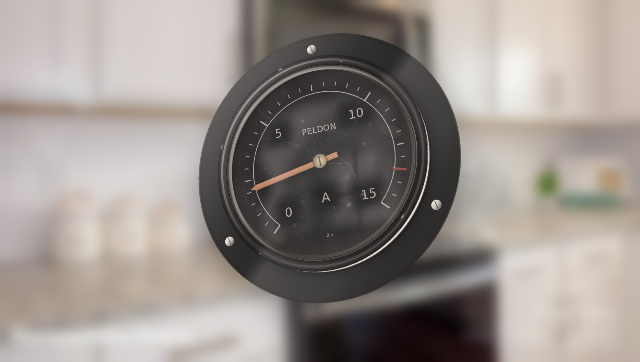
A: 2A
